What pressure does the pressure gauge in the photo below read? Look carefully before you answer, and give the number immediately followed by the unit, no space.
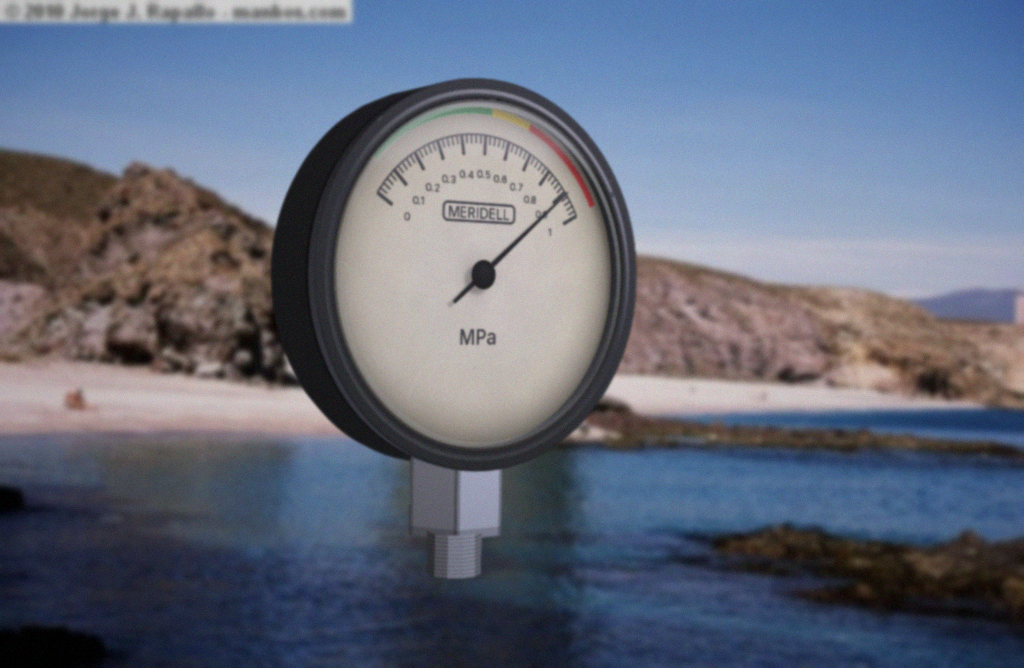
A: 0.9MPa
